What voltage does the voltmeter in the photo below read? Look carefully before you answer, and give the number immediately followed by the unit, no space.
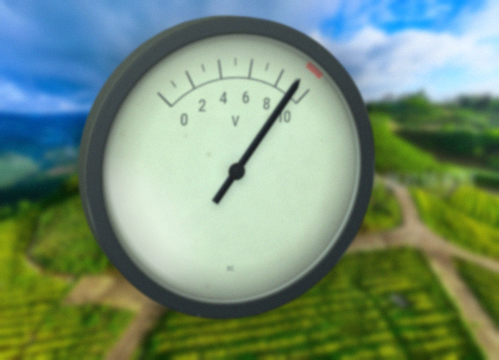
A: 9V
